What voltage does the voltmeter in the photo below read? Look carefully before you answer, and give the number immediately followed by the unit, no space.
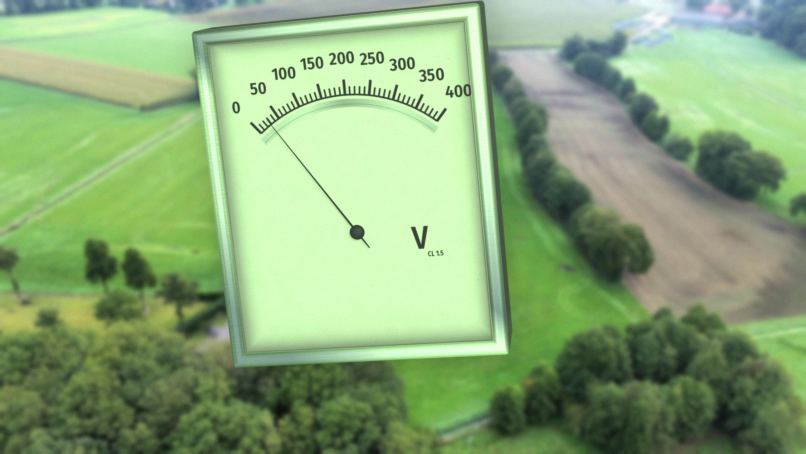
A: 30V
